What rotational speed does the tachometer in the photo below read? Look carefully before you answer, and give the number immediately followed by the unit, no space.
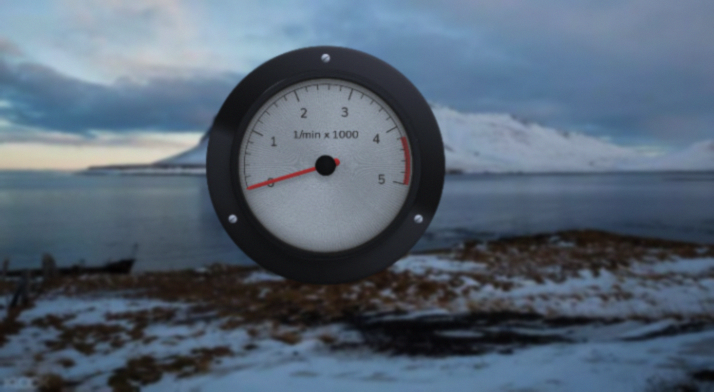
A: 0rpm
